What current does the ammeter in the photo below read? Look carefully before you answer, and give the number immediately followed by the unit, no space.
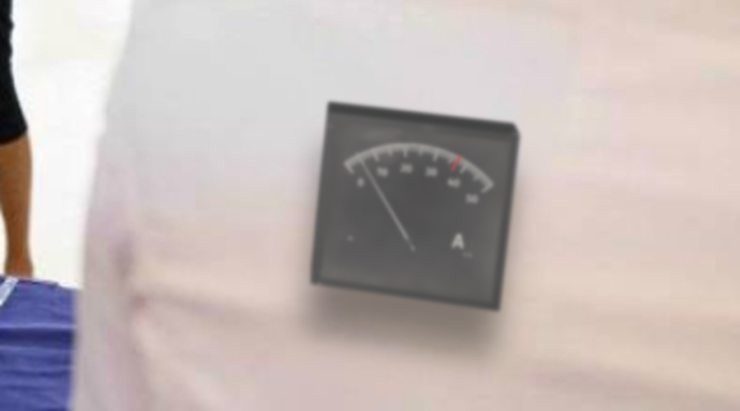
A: 5A
